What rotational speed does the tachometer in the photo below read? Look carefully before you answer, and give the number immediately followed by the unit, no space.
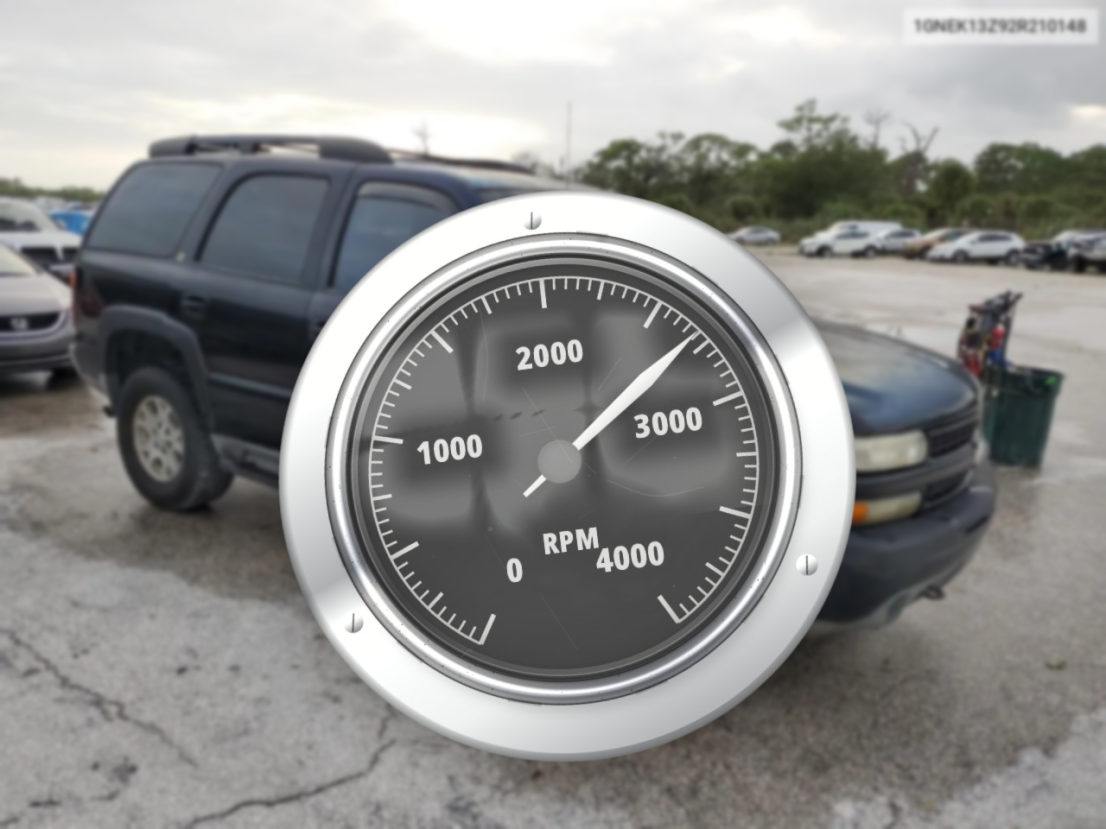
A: 2700rpm
